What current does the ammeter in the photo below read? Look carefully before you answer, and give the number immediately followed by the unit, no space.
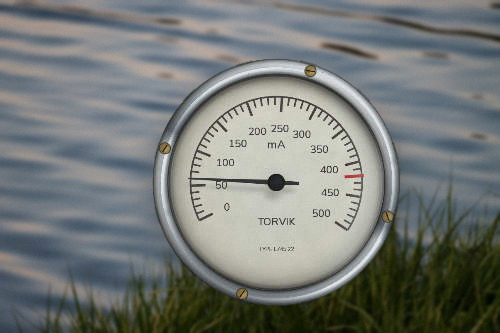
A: 60mA
